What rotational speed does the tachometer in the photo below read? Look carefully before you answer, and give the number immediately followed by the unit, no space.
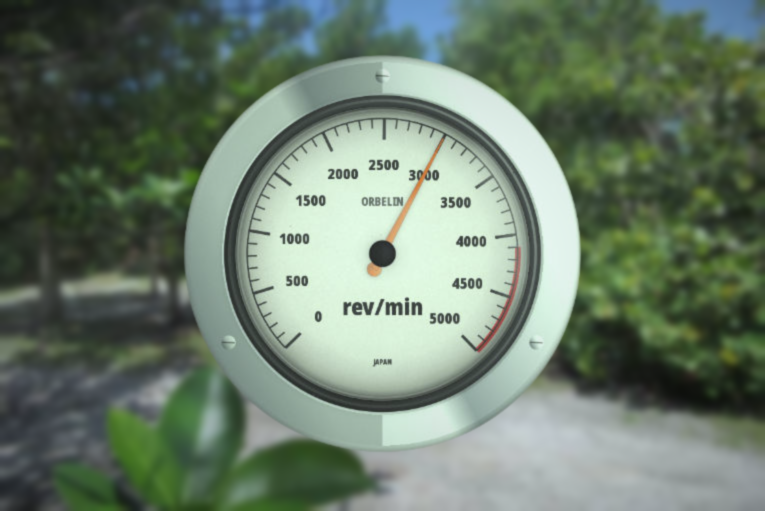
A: 3000rpm
